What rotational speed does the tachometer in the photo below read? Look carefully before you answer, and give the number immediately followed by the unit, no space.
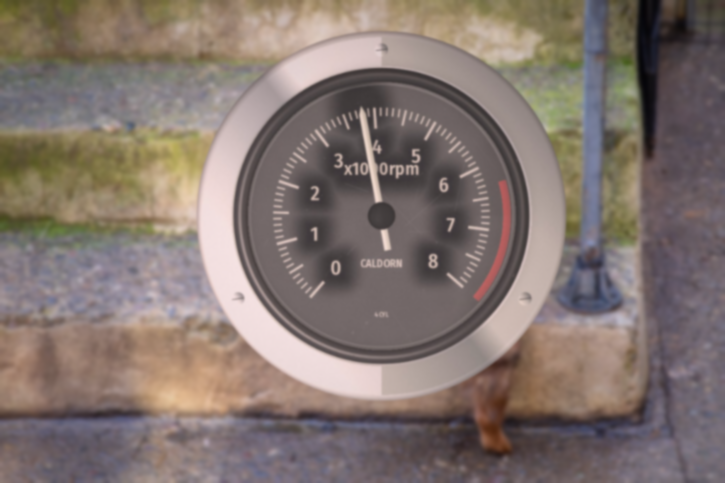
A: 3800rpm
